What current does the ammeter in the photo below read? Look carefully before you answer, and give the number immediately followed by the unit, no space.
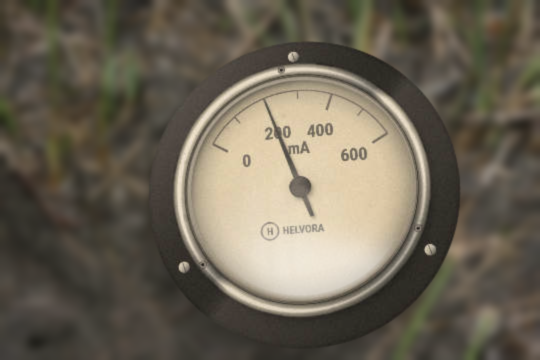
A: 200mA
